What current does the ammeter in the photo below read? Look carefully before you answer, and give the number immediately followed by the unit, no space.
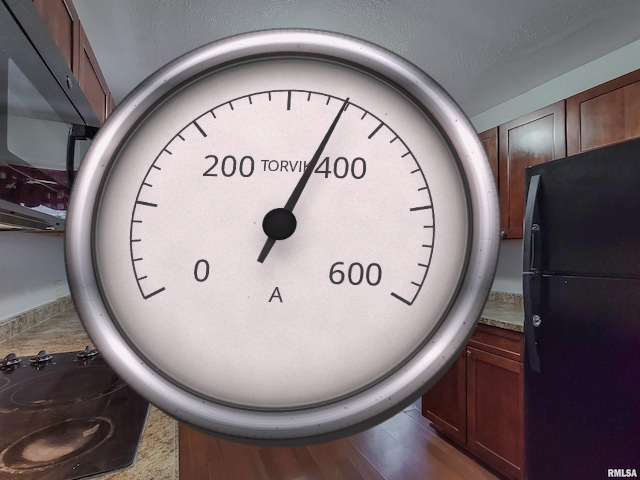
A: 360A
